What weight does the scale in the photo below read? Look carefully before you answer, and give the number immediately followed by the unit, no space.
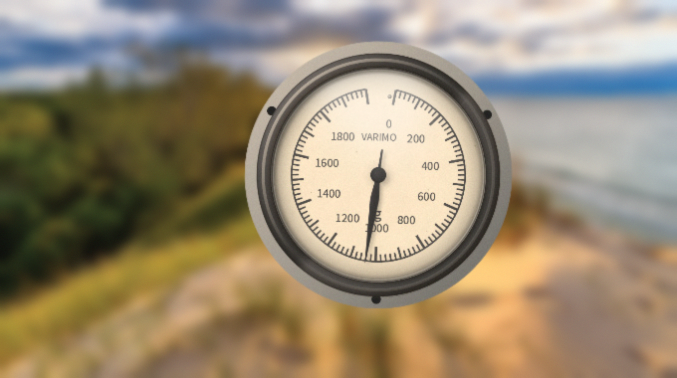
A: 1040g
